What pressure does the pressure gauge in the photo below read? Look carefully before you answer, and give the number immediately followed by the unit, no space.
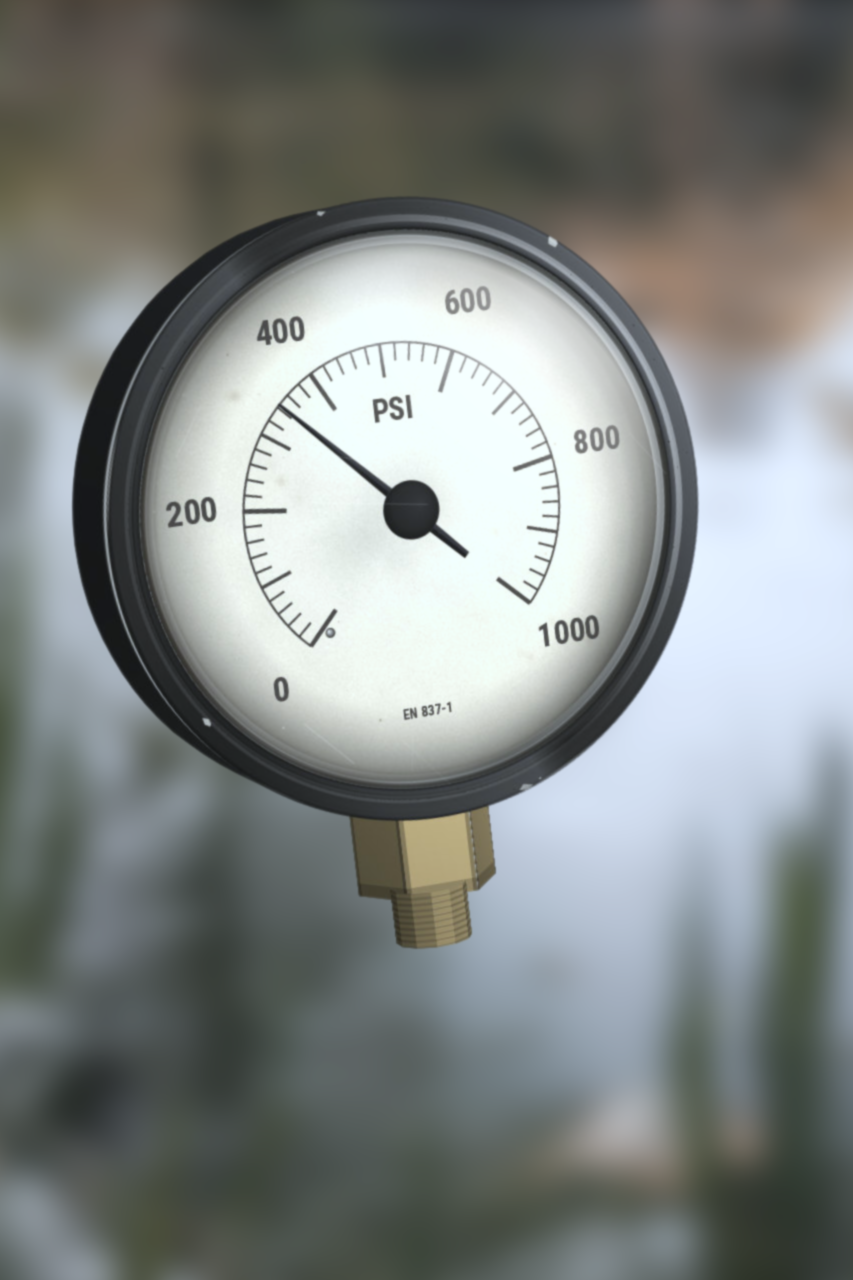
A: 340psi
